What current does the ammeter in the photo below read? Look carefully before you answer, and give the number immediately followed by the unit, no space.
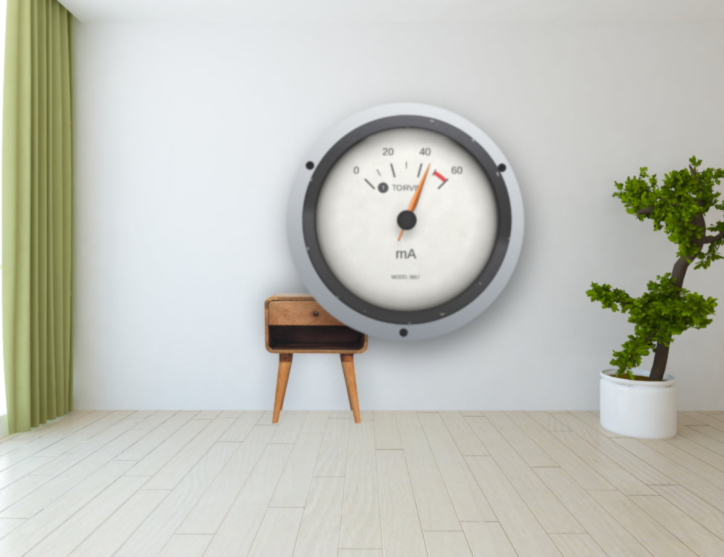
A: 45mA
